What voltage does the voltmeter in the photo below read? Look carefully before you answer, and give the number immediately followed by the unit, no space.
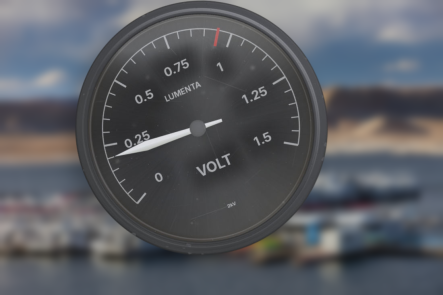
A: 0.2V
